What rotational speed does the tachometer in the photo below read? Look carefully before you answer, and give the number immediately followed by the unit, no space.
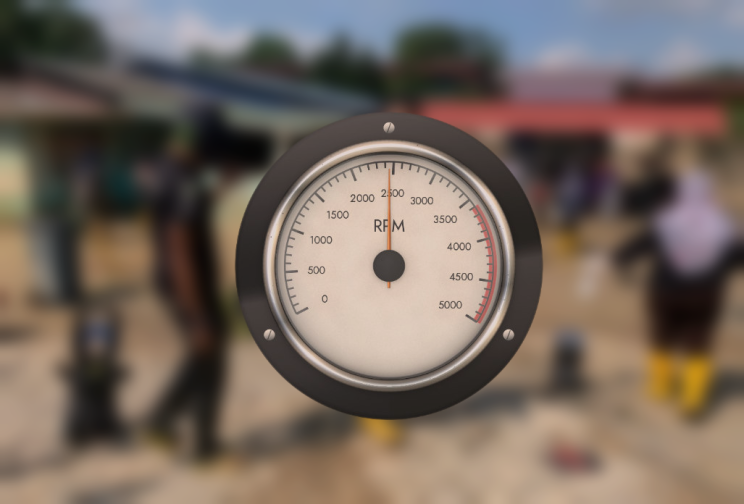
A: 2450rpm
